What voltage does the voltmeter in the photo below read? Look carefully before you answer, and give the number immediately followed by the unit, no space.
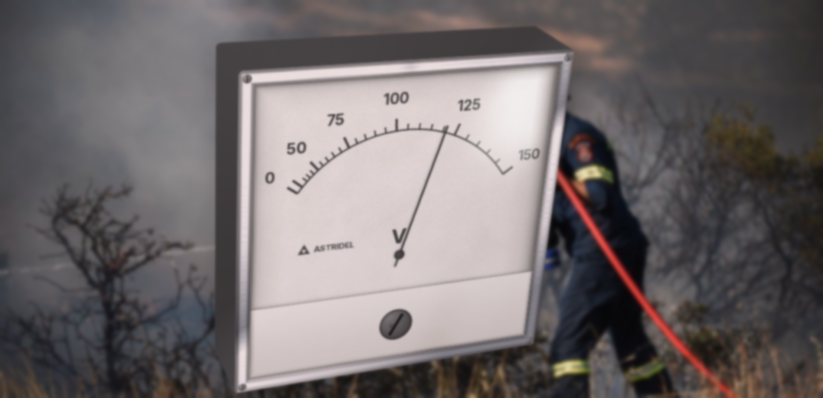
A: 120V
